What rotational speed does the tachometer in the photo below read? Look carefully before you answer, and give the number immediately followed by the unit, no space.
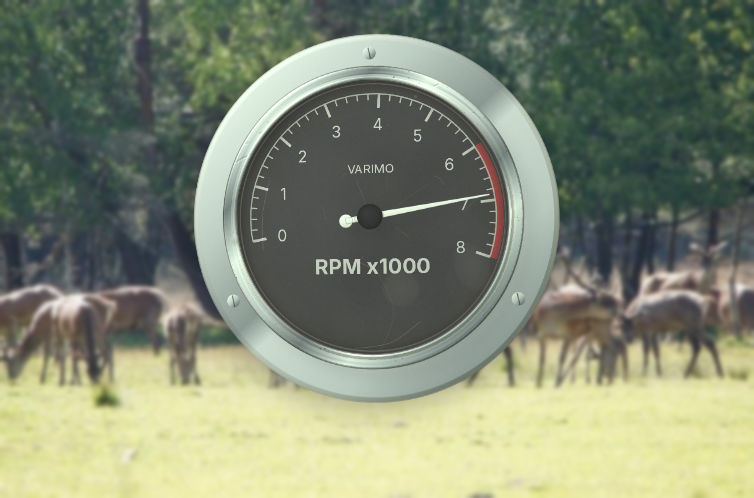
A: 6900rpm
